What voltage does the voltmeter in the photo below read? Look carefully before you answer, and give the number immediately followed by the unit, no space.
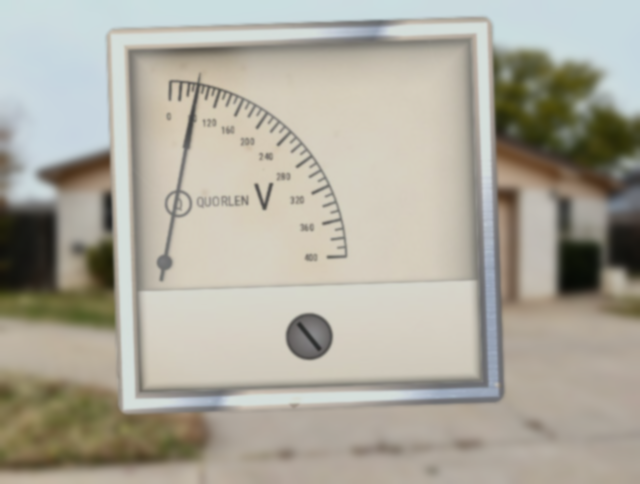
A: 80V
